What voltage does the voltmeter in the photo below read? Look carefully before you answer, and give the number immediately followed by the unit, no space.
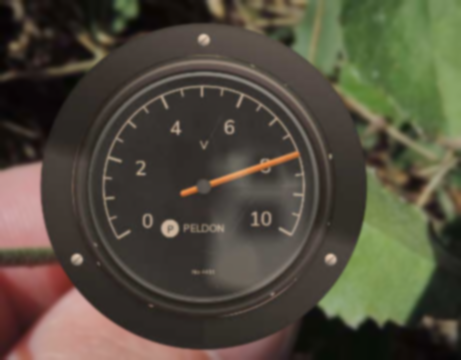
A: 8V
